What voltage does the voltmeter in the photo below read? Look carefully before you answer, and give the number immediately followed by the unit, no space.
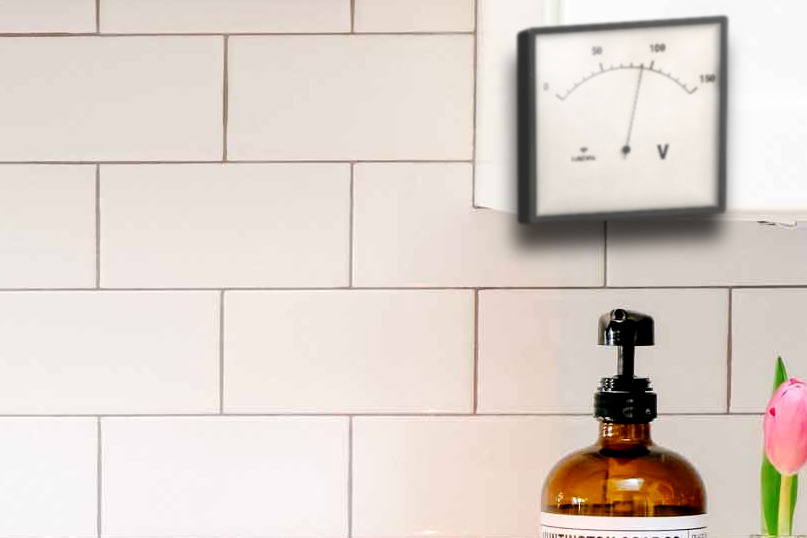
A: 90V
